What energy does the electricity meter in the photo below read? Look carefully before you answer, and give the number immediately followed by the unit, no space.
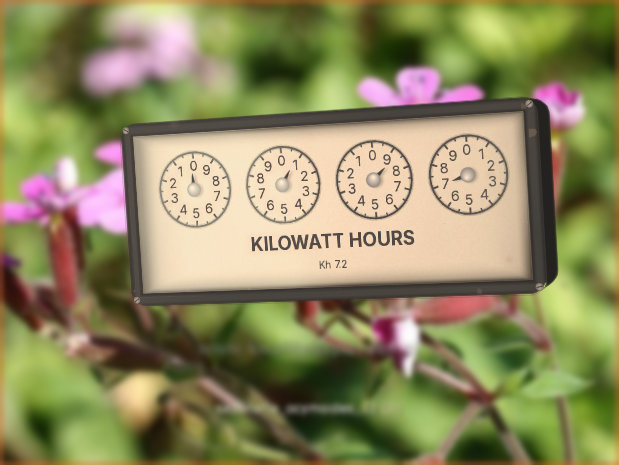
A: 87kWh
